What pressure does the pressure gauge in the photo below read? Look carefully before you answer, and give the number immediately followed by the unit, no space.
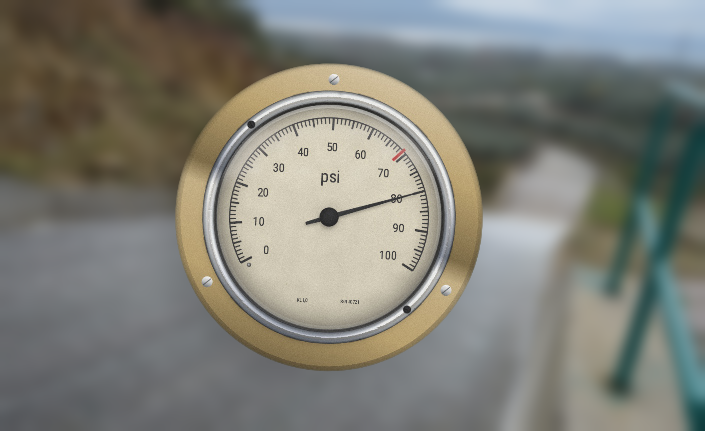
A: 80psi
